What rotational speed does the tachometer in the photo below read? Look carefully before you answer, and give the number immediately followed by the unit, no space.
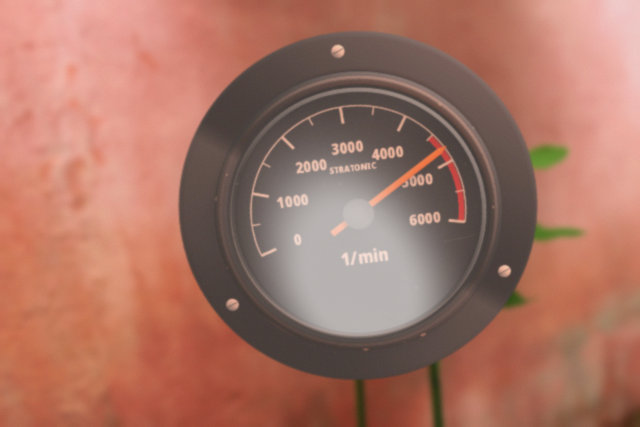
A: 4750rpm
